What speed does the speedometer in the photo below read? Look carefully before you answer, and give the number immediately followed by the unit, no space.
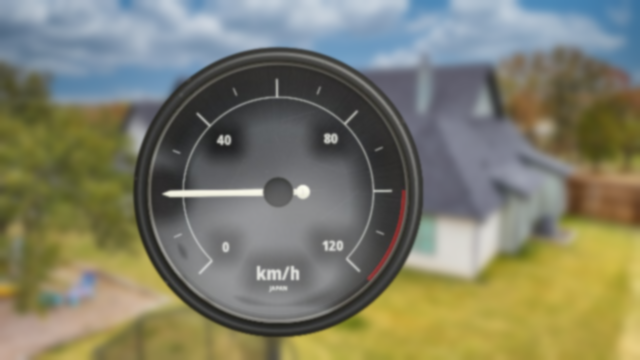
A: 20km/h
